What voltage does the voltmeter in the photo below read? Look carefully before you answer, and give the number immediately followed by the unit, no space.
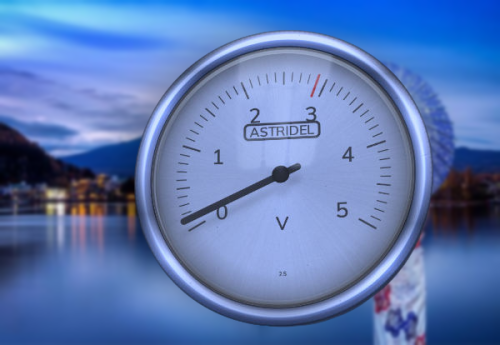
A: 0.1V
